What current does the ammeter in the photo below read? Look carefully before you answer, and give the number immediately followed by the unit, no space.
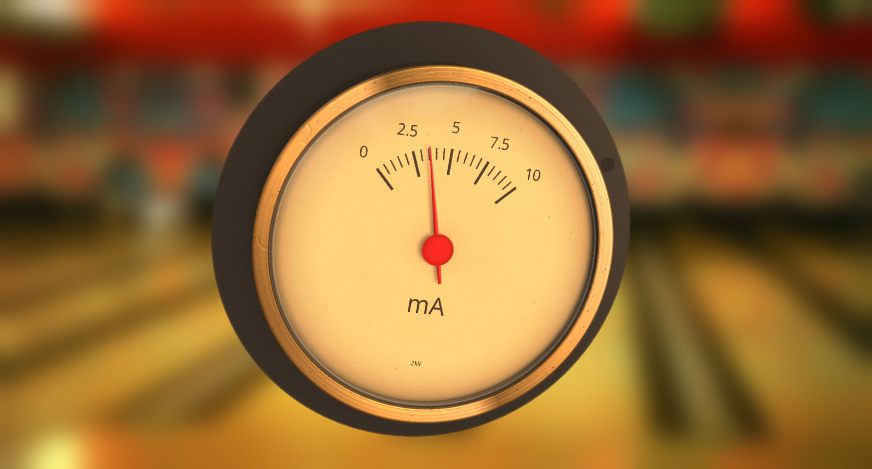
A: 3.5mA
